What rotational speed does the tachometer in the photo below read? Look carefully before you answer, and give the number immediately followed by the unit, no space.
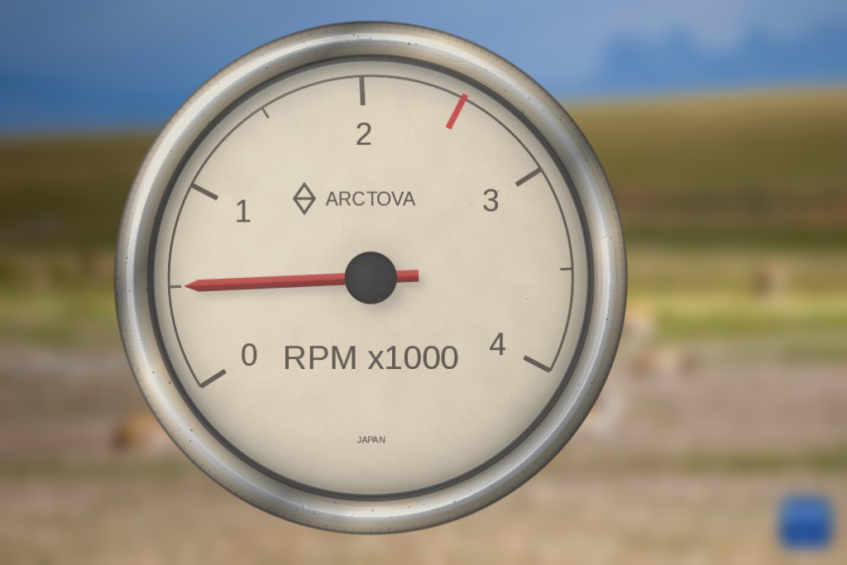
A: 500rpm
